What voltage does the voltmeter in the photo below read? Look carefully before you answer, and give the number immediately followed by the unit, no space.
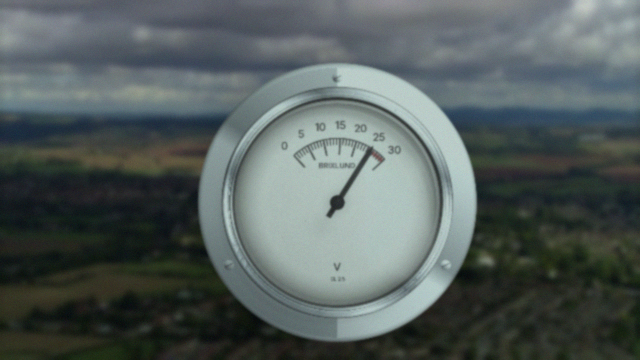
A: 25V
